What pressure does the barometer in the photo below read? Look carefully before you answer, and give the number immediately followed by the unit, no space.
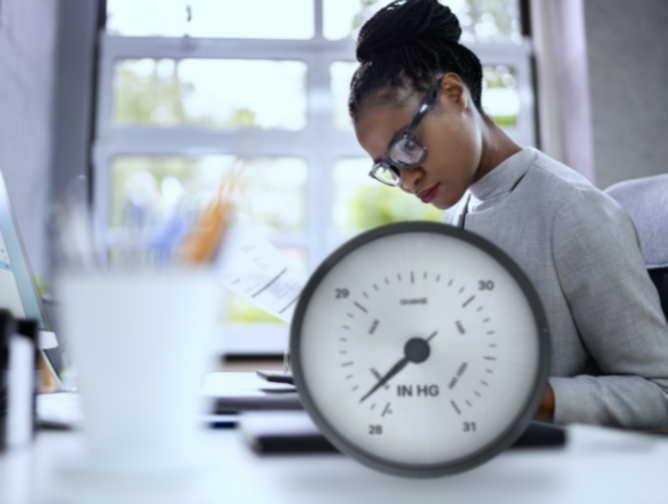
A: 28.2inHg
